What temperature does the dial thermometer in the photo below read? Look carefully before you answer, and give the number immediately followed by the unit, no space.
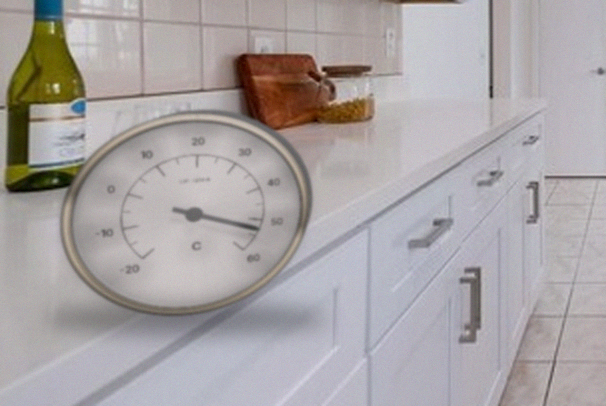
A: 52.5°C
